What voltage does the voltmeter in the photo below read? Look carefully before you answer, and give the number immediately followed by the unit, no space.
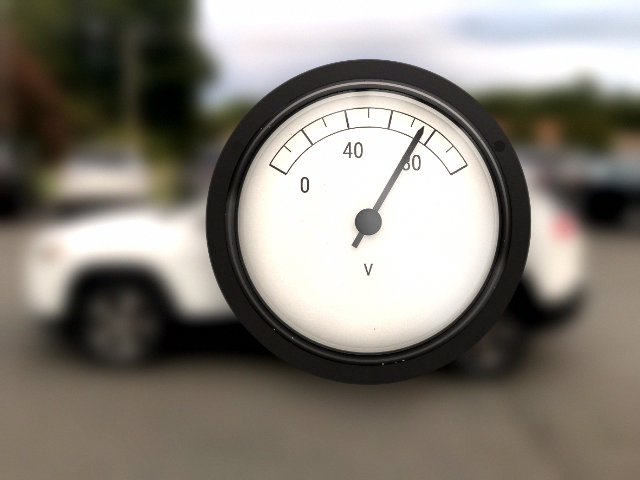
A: 75V
